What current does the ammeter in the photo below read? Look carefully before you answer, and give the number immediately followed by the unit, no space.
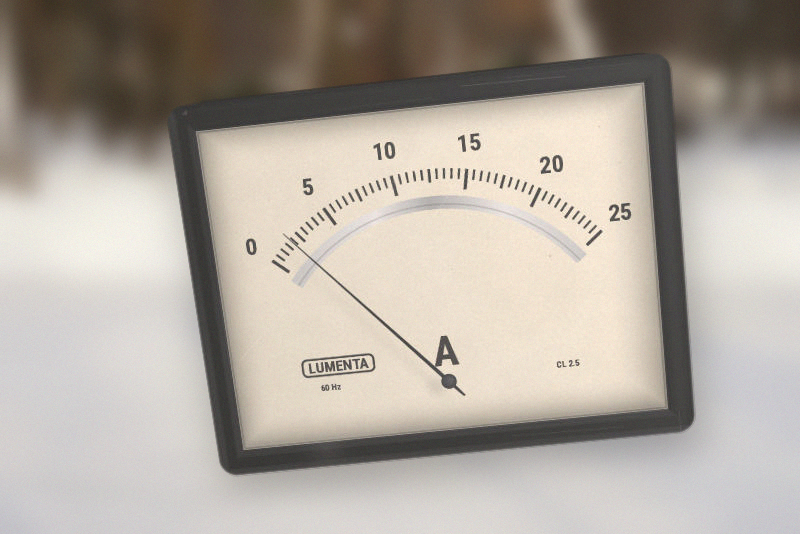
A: 2A
